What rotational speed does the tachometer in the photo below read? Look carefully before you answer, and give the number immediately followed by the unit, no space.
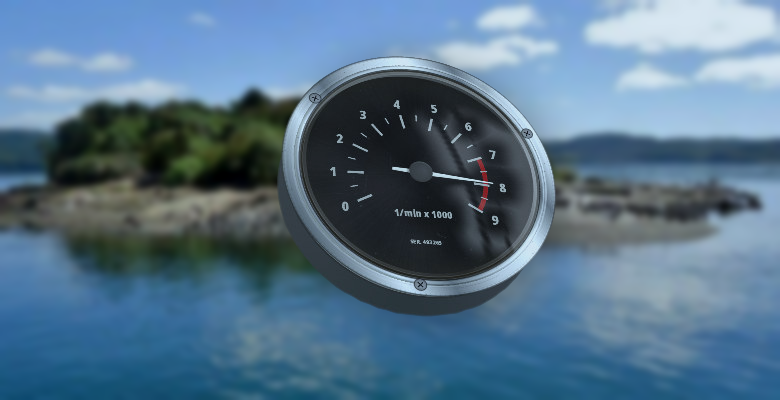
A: 8000rpm
